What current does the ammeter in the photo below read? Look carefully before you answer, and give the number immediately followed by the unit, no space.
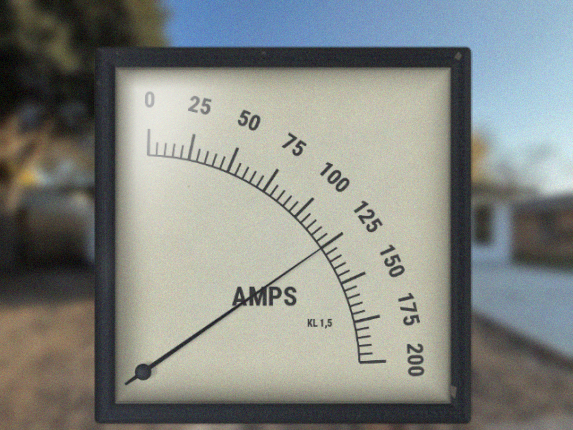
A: 125A
